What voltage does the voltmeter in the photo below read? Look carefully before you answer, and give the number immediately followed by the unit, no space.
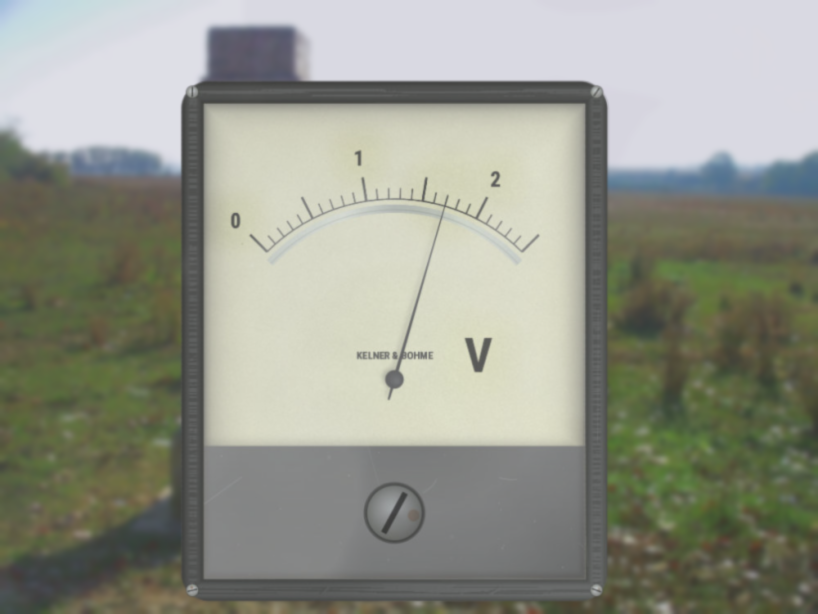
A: 1.7V
